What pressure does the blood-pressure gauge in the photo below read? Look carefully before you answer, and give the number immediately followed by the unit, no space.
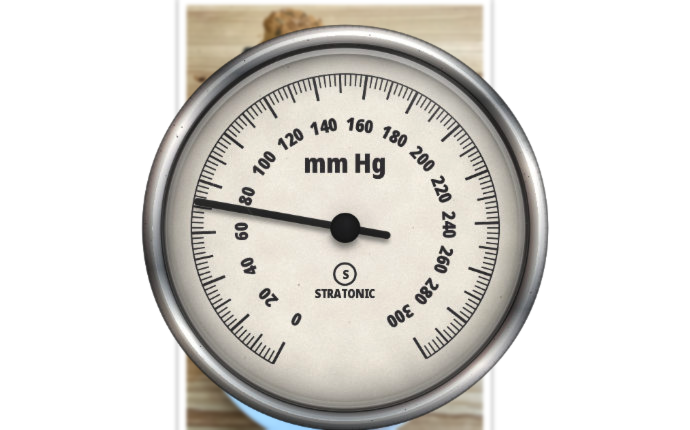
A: 72mmHg
